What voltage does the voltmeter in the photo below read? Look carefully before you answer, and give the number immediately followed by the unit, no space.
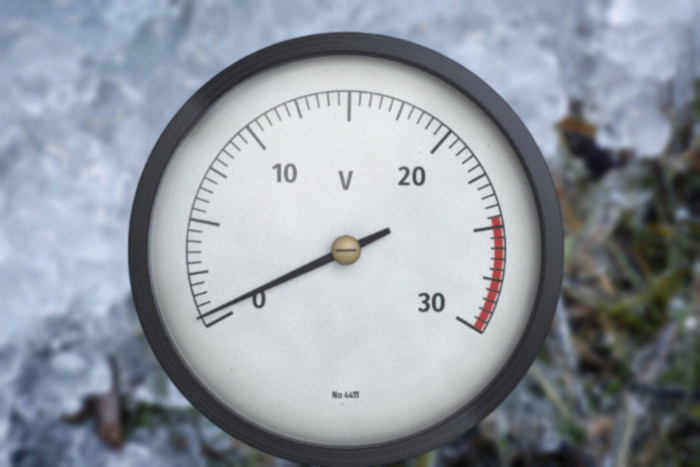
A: 0.5V
